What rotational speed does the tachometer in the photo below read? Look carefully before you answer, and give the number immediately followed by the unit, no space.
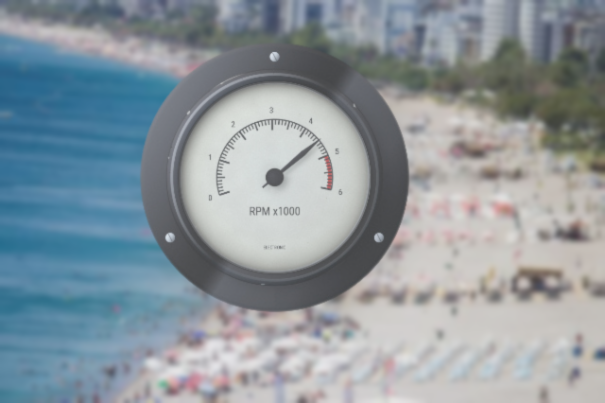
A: 4500rpm
